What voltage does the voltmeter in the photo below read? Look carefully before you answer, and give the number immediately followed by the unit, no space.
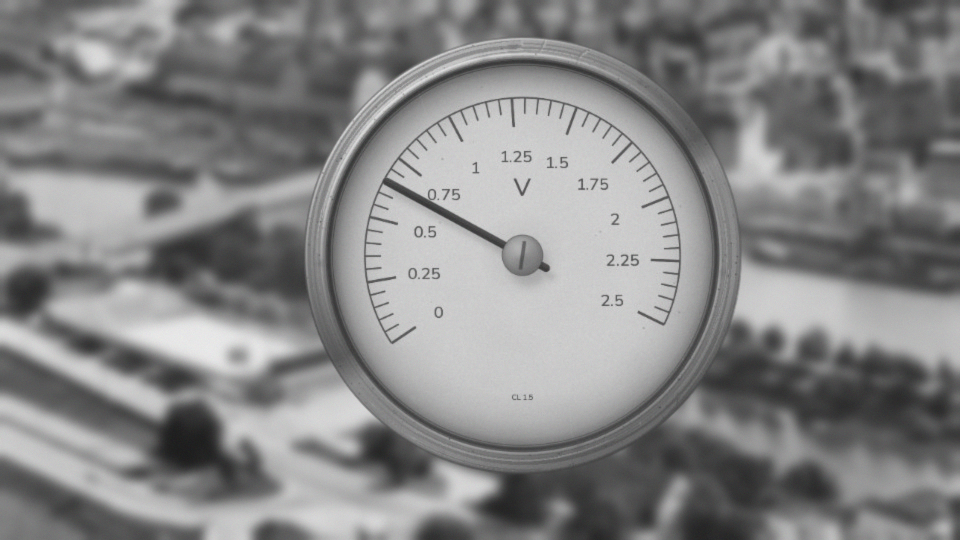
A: 0.65V
